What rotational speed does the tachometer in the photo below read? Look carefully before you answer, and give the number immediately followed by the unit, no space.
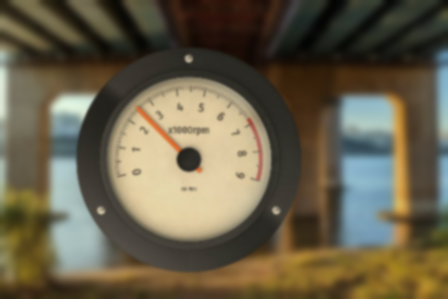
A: 2500rpm
